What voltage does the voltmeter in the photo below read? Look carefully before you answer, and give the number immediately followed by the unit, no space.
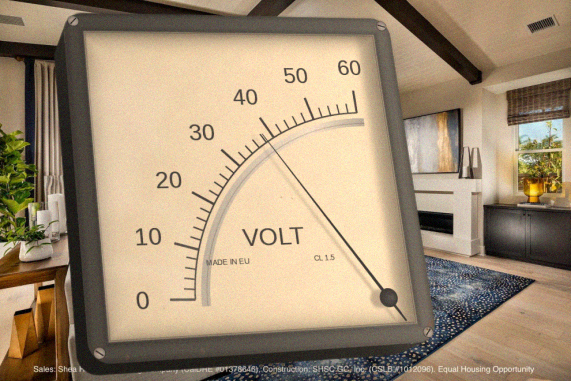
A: 38V
